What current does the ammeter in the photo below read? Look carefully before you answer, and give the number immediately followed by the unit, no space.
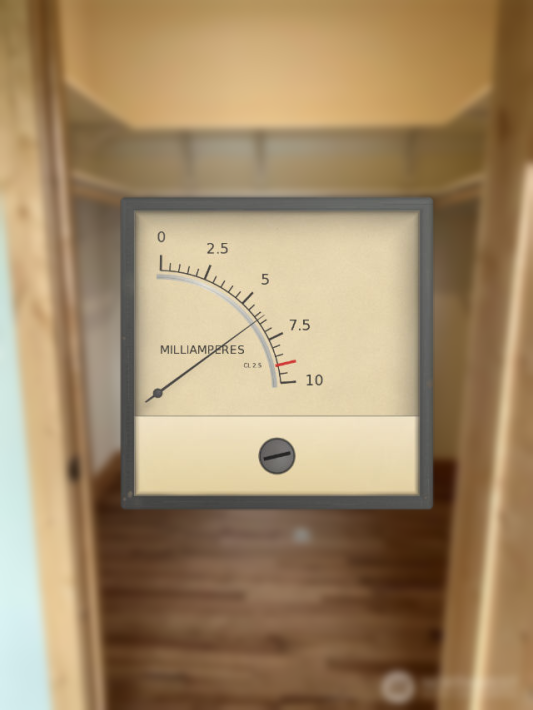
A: 6.25mA
